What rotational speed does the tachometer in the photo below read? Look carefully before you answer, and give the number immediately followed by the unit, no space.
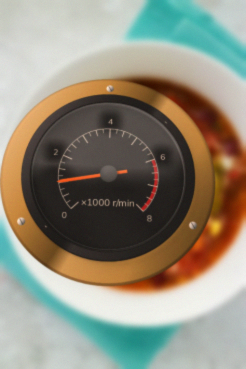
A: 1000rpm
